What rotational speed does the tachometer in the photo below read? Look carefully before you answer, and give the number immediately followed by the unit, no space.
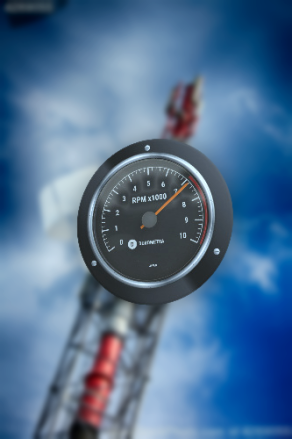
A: 7200rpm
